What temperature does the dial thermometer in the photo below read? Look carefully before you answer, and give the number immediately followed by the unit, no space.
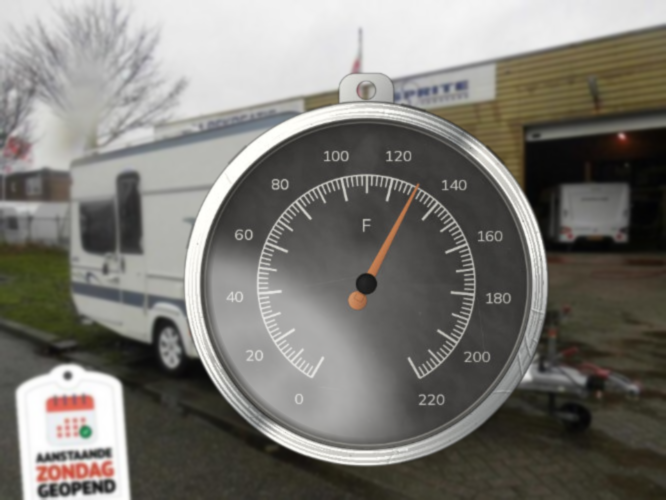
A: 130°F
